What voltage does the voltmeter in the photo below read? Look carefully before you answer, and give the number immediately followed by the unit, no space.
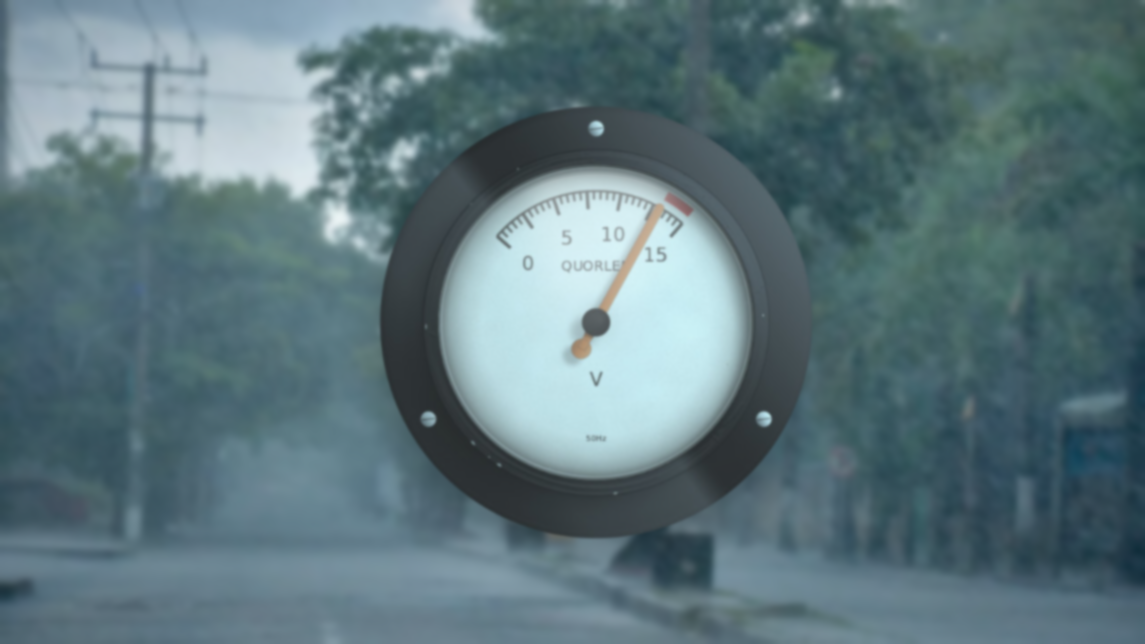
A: 13V
